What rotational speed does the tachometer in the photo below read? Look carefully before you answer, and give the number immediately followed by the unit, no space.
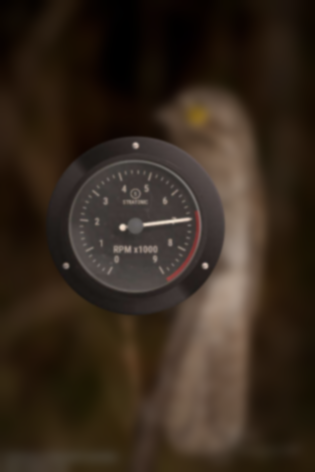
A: 7000rpm
